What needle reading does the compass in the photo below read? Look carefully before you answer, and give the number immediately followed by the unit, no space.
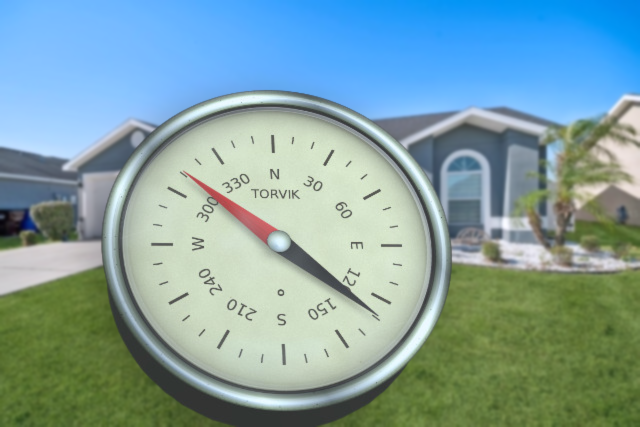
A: 310°
